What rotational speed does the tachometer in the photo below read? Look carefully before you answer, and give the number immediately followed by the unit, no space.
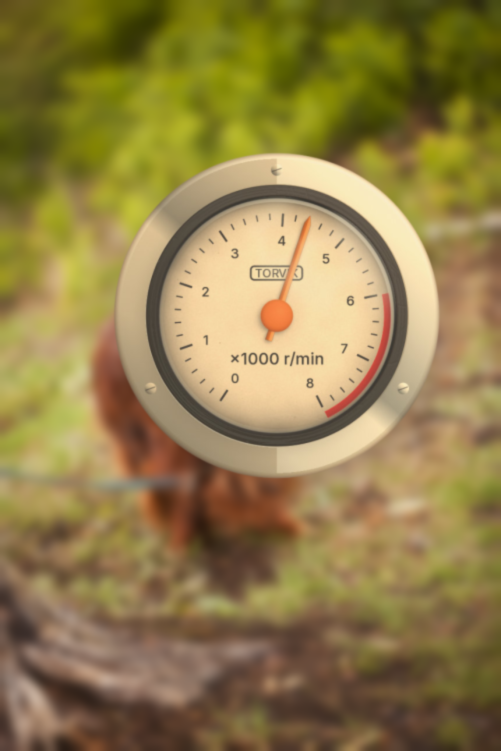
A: 4400rpm
